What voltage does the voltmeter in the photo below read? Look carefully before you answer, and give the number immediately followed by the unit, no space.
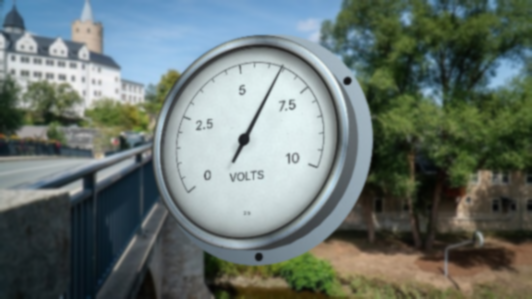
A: 6.5V
